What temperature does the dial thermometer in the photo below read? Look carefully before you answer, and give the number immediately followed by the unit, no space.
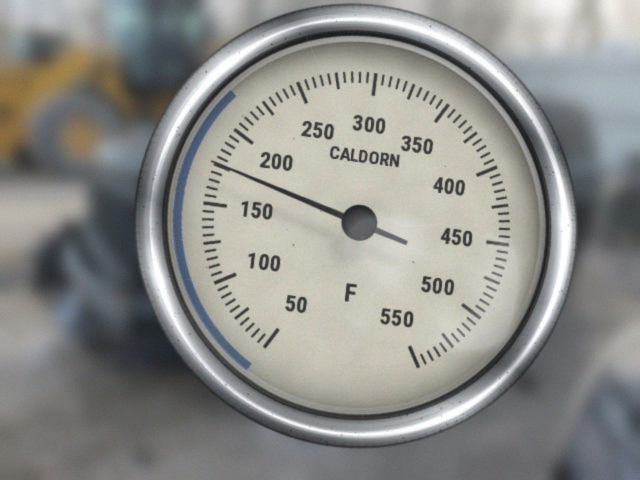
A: 175°F
